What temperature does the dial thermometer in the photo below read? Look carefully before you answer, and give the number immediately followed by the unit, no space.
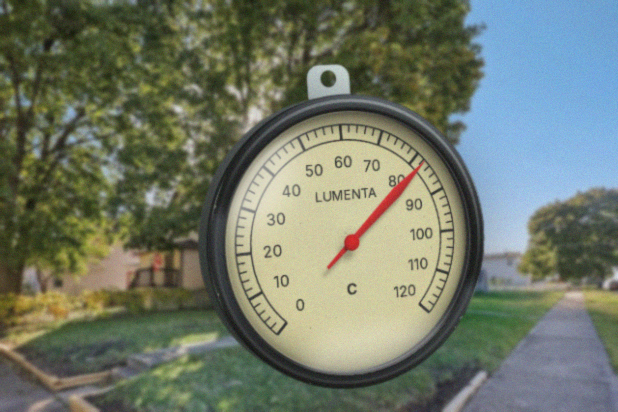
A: 82°C
